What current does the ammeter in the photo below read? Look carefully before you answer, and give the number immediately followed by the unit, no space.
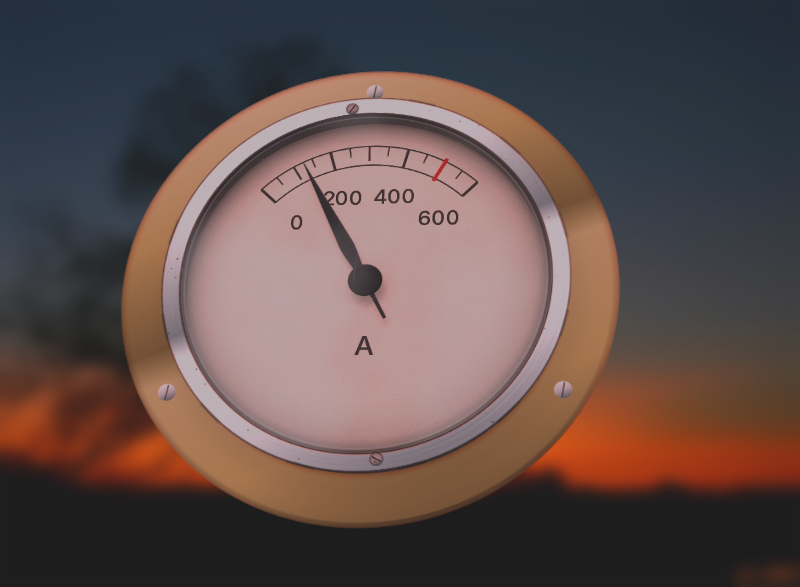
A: 125A
